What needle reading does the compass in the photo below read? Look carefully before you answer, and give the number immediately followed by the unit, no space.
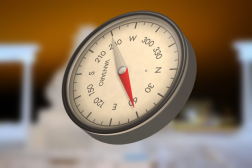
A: 60°
